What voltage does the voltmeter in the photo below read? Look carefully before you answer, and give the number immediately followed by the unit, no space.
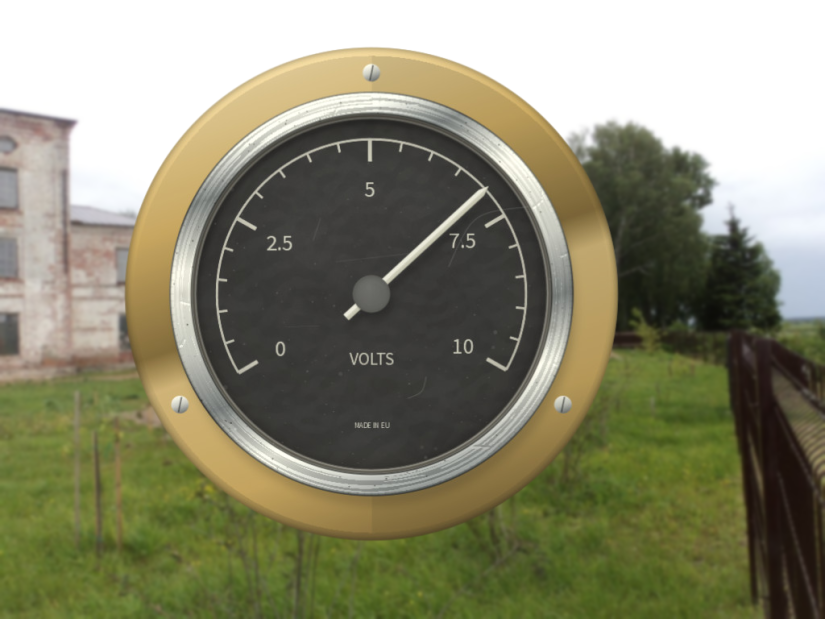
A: 7V
